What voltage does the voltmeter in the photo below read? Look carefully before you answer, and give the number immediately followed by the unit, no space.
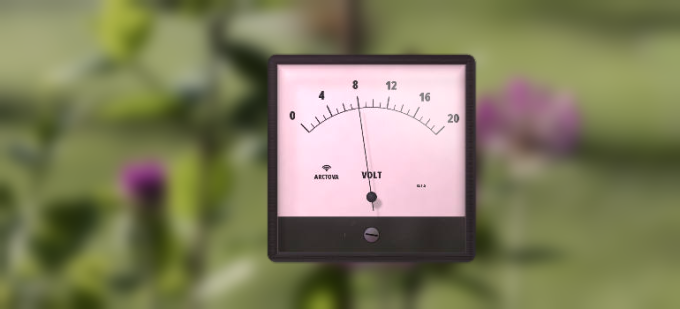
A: 8V
